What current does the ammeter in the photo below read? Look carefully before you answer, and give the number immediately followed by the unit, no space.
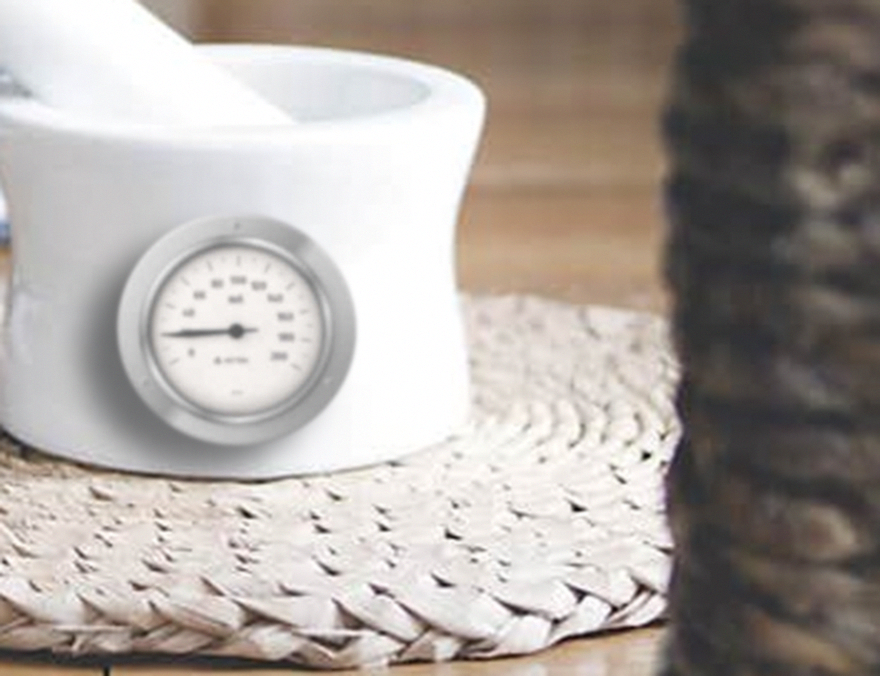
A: 20mA
